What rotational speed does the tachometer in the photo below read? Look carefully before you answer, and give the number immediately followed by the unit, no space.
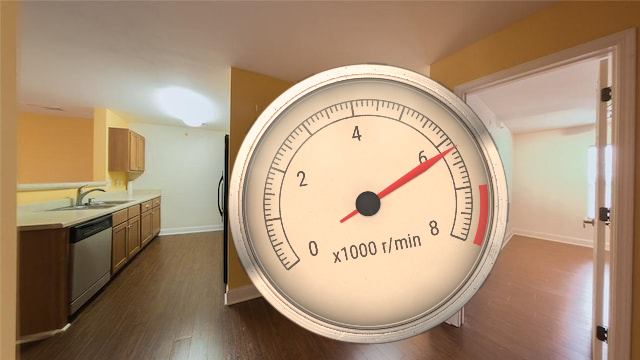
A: 6200rpm
